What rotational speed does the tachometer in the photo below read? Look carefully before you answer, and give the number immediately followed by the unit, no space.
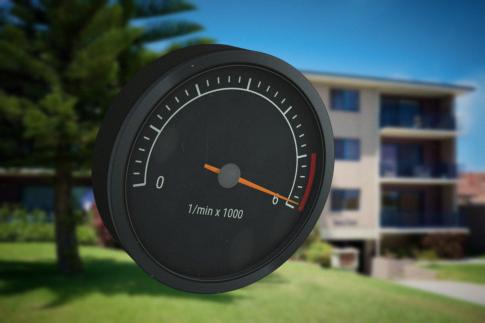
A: 5900rpm
